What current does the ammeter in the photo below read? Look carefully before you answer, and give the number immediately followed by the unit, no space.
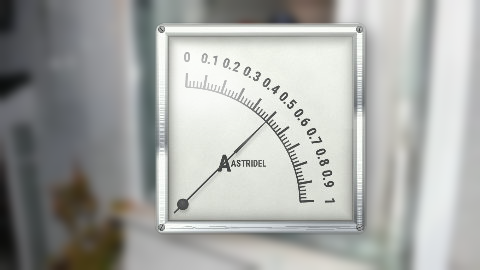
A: 0.5A
